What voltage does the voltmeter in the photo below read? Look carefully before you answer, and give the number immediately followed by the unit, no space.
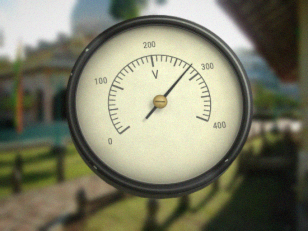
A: 280V
